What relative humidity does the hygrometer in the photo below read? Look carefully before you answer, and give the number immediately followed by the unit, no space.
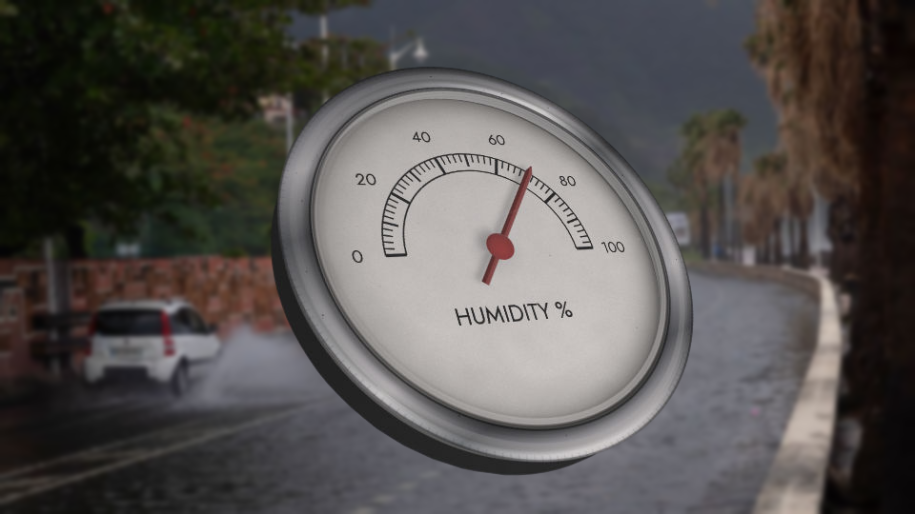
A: 70%
